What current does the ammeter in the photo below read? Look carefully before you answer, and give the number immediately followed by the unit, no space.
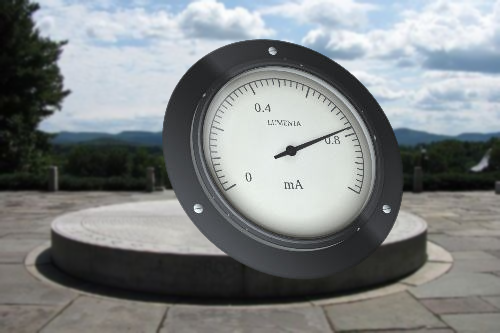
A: 0.78mA
